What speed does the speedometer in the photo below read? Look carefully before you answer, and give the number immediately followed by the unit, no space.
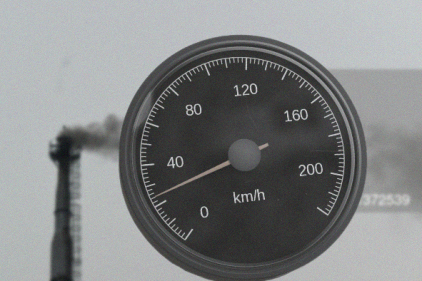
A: 24km/h
